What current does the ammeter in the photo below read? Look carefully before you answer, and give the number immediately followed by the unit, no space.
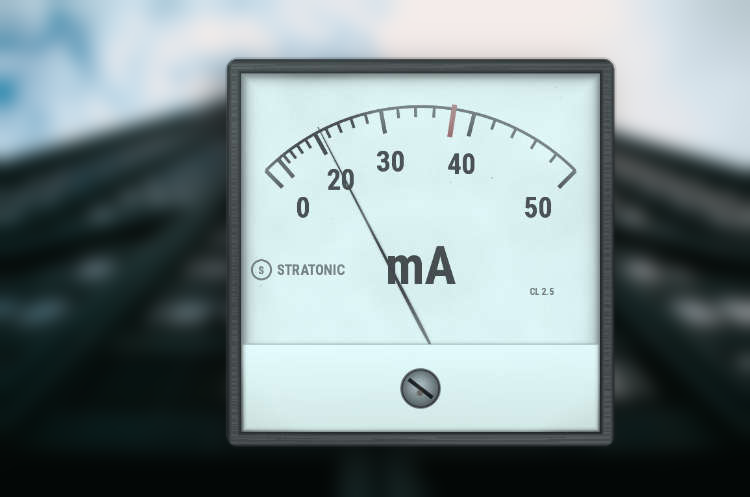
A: 21mA
